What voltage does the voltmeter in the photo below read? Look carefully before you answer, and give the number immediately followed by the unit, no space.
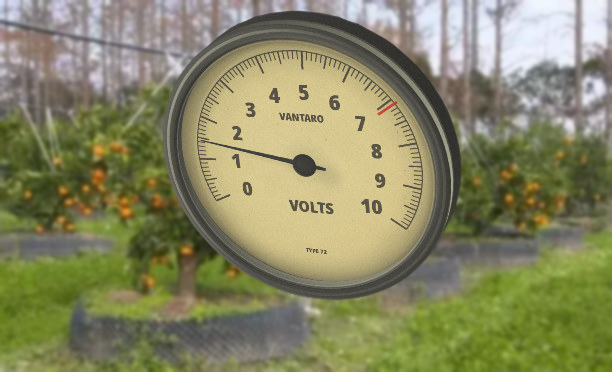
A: 1.5V
